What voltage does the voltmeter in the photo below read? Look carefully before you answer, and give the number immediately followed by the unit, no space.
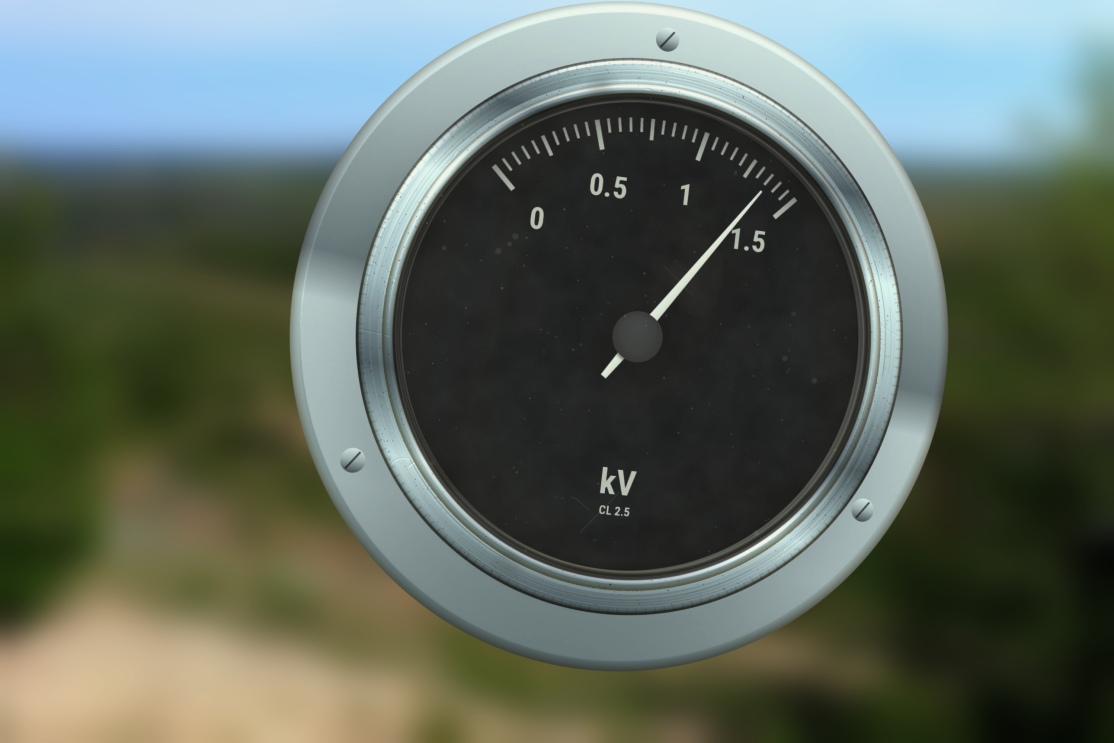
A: 1.35kV
